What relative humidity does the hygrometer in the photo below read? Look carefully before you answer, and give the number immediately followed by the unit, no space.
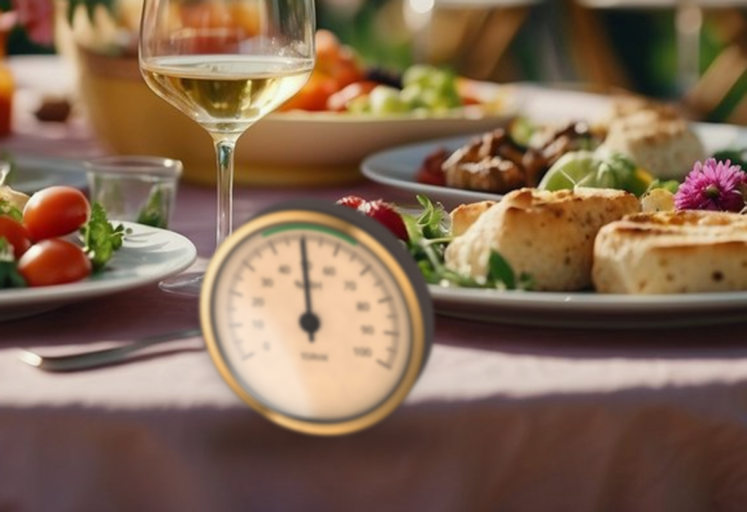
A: 50%
